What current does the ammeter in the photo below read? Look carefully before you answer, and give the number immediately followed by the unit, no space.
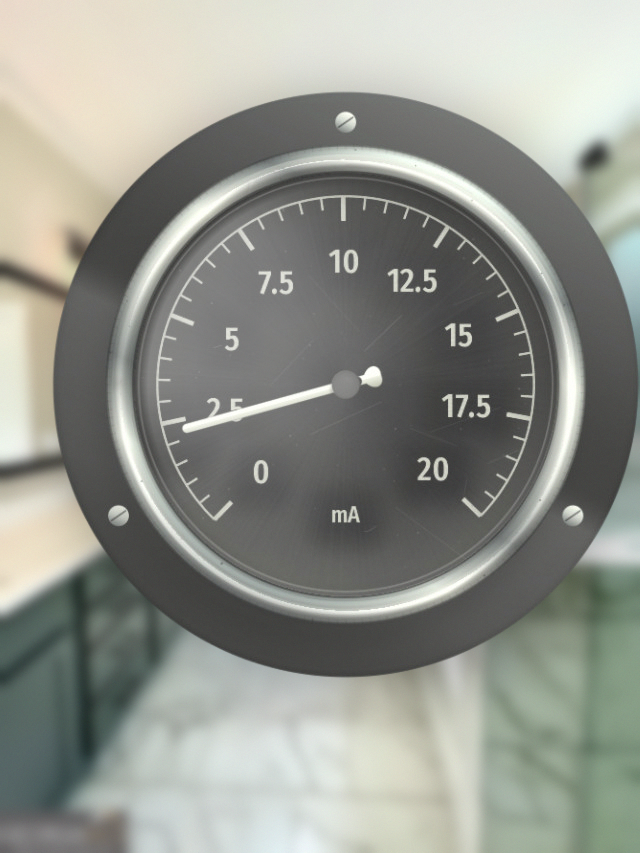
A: 2.25mA
